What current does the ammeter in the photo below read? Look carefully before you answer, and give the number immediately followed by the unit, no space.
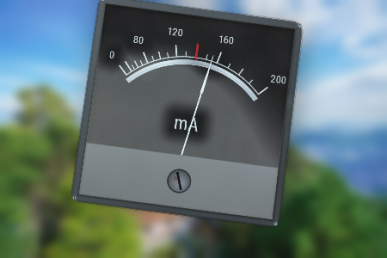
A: 155mA
